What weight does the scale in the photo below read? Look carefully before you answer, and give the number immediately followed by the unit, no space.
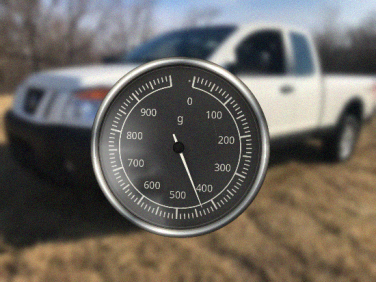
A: 430g
